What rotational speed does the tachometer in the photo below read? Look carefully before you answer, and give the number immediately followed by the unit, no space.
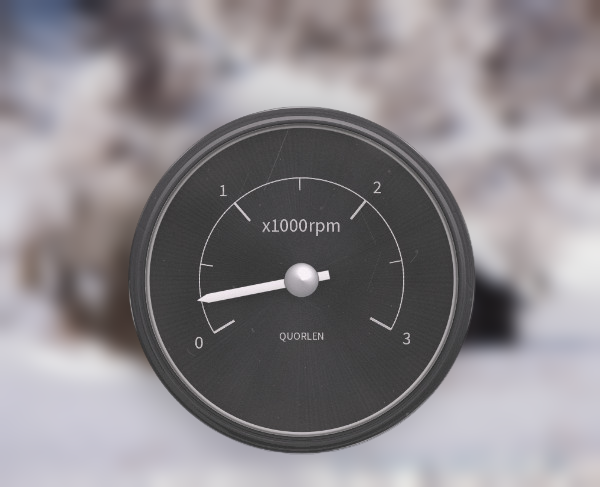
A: 250rpm
